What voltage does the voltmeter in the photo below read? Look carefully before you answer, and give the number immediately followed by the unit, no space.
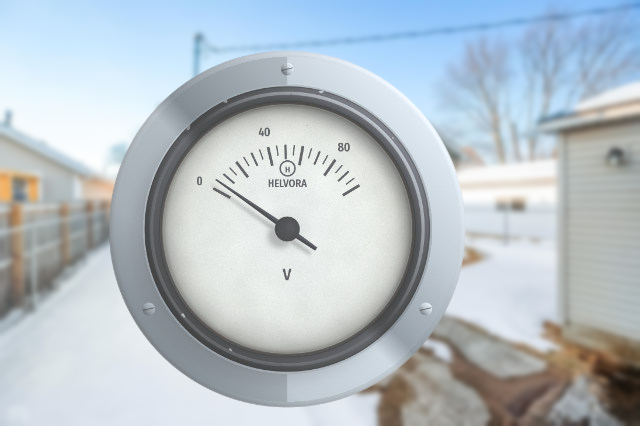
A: 5V
